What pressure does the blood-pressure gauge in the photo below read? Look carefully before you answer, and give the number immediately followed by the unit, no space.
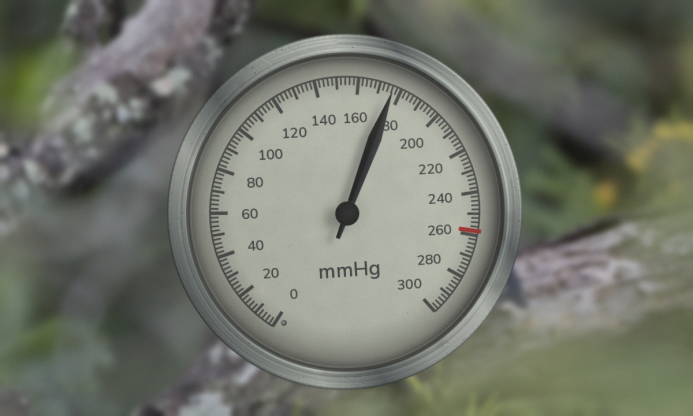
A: 176mmHg
